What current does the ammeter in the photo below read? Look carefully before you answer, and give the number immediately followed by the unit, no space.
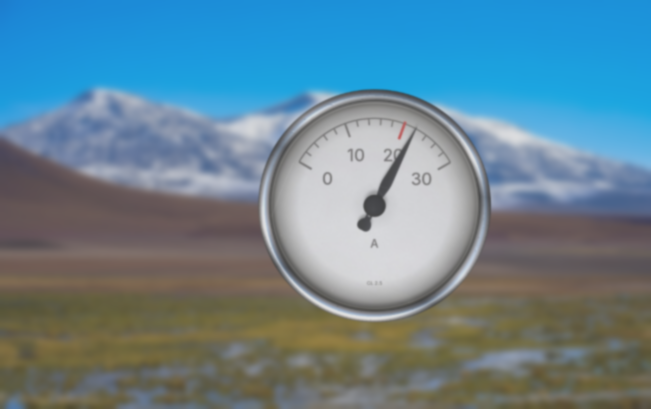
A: 22A
